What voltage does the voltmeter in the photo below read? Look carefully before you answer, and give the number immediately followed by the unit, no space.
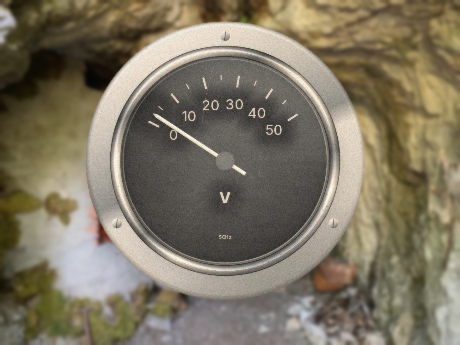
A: 2.5V
